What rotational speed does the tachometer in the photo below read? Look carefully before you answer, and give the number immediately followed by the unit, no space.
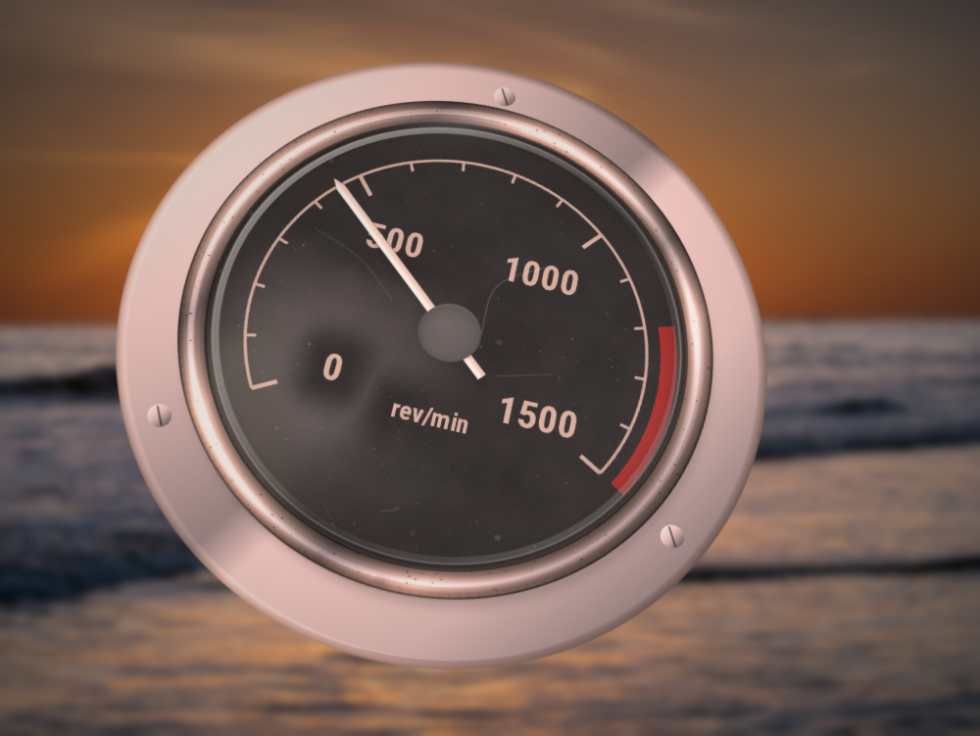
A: 450rpm
